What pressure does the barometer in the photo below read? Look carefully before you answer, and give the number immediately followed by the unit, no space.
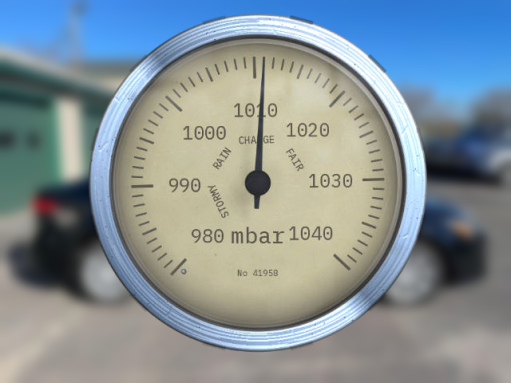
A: 1011mbar
